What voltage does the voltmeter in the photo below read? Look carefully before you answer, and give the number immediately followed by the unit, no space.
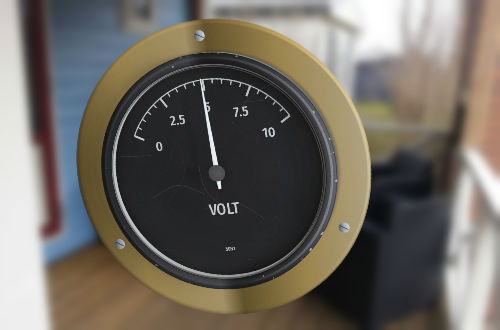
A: 5V
